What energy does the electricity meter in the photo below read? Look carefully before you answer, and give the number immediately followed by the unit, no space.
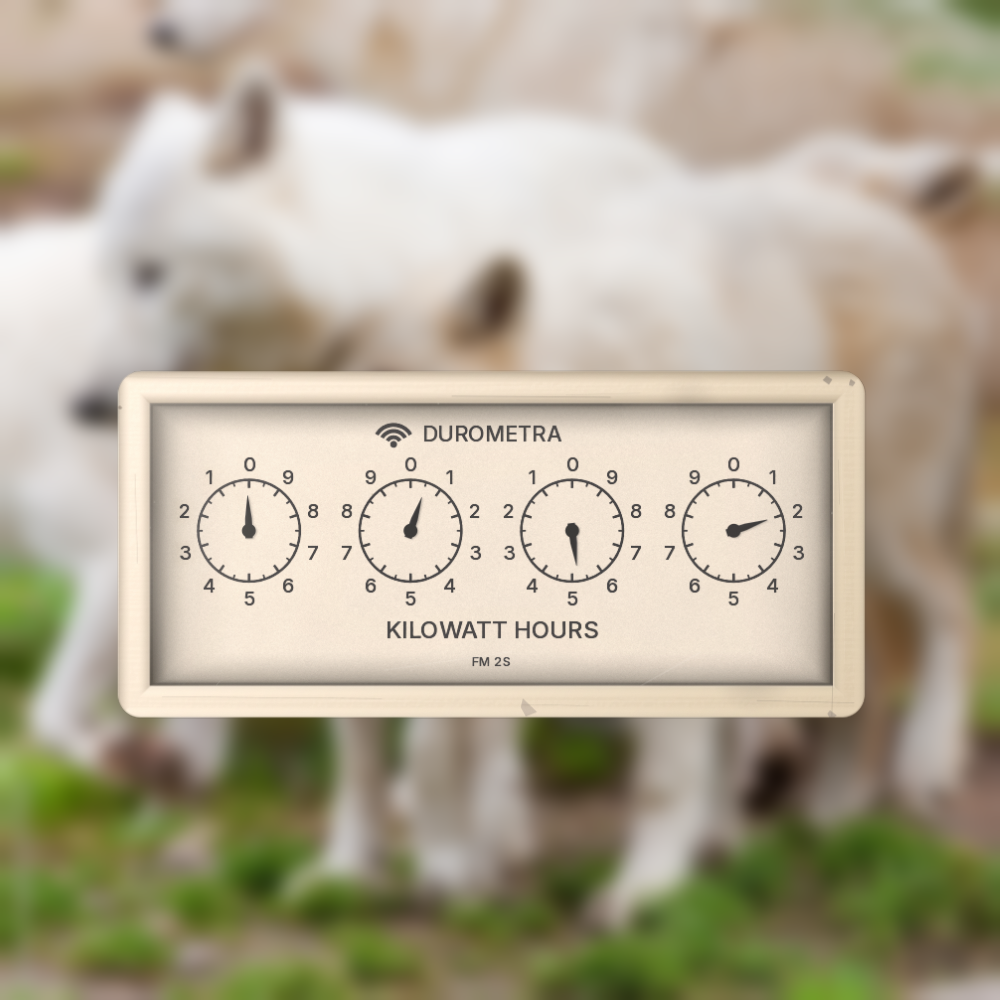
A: 52kWh
